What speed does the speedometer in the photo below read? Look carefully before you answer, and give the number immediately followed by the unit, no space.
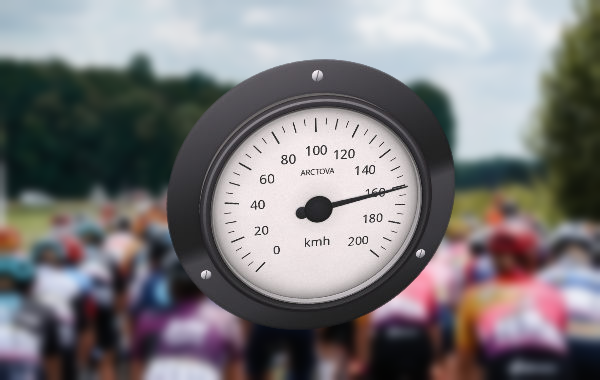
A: 160km/h
